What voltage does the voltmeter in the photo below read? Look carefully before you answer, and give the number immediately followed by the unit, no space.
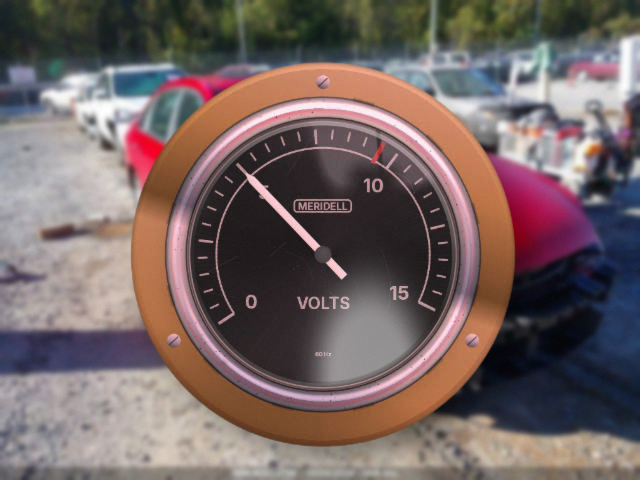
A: 5V
